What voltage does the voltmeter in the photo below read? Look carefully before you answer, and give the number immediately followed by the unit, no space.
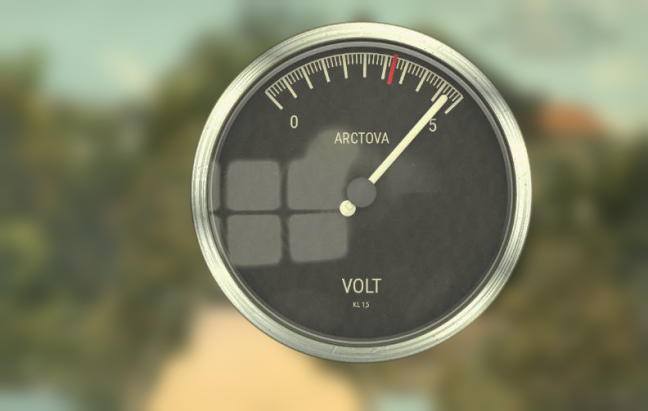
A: 4.7V
